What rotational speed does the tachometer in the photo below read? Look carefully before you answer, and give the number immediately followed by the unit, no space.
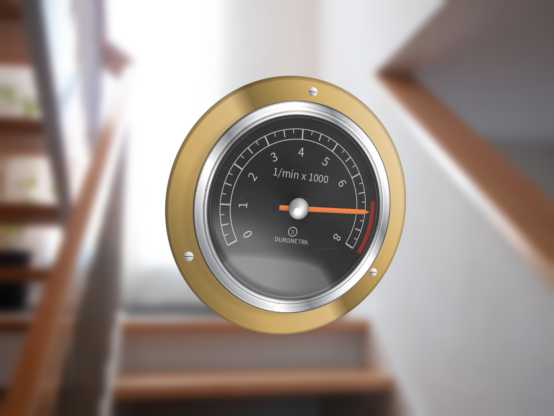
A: 7000rpm
